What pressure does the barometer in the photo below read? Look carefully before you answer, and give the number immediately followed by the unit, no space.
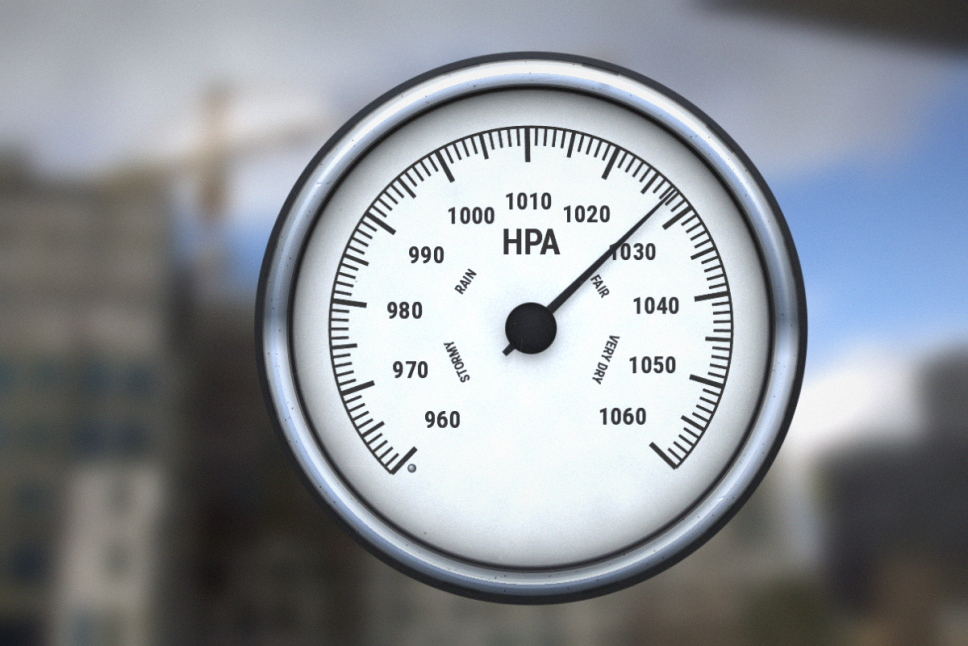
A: 1027.5hPa
